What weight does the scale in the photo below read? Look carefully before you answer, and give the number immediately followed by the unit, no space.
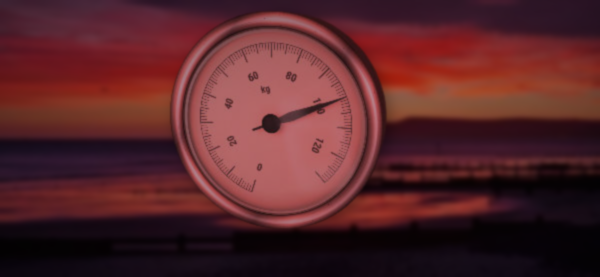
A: 100kg
